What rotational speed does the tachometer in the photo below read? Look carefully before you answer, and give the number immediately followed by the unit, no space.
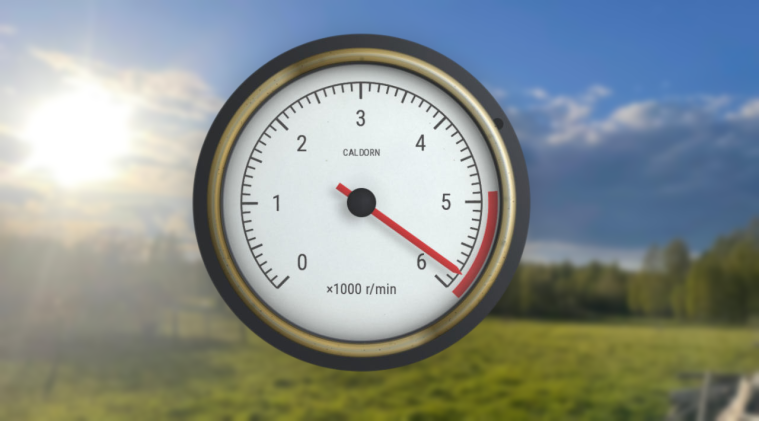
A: 5800rpm
